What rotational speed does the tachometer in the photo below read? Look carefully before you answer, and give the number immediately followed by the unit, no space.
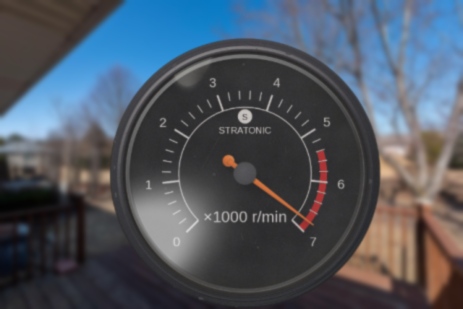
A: 6800rpm
